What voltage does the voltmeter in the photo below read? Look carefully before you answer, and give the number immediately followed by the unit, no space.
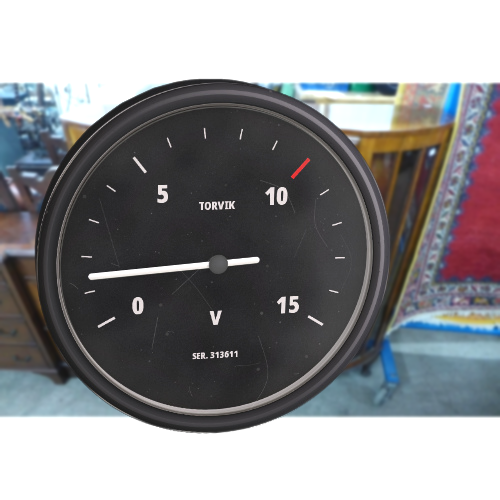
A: 1.5V
